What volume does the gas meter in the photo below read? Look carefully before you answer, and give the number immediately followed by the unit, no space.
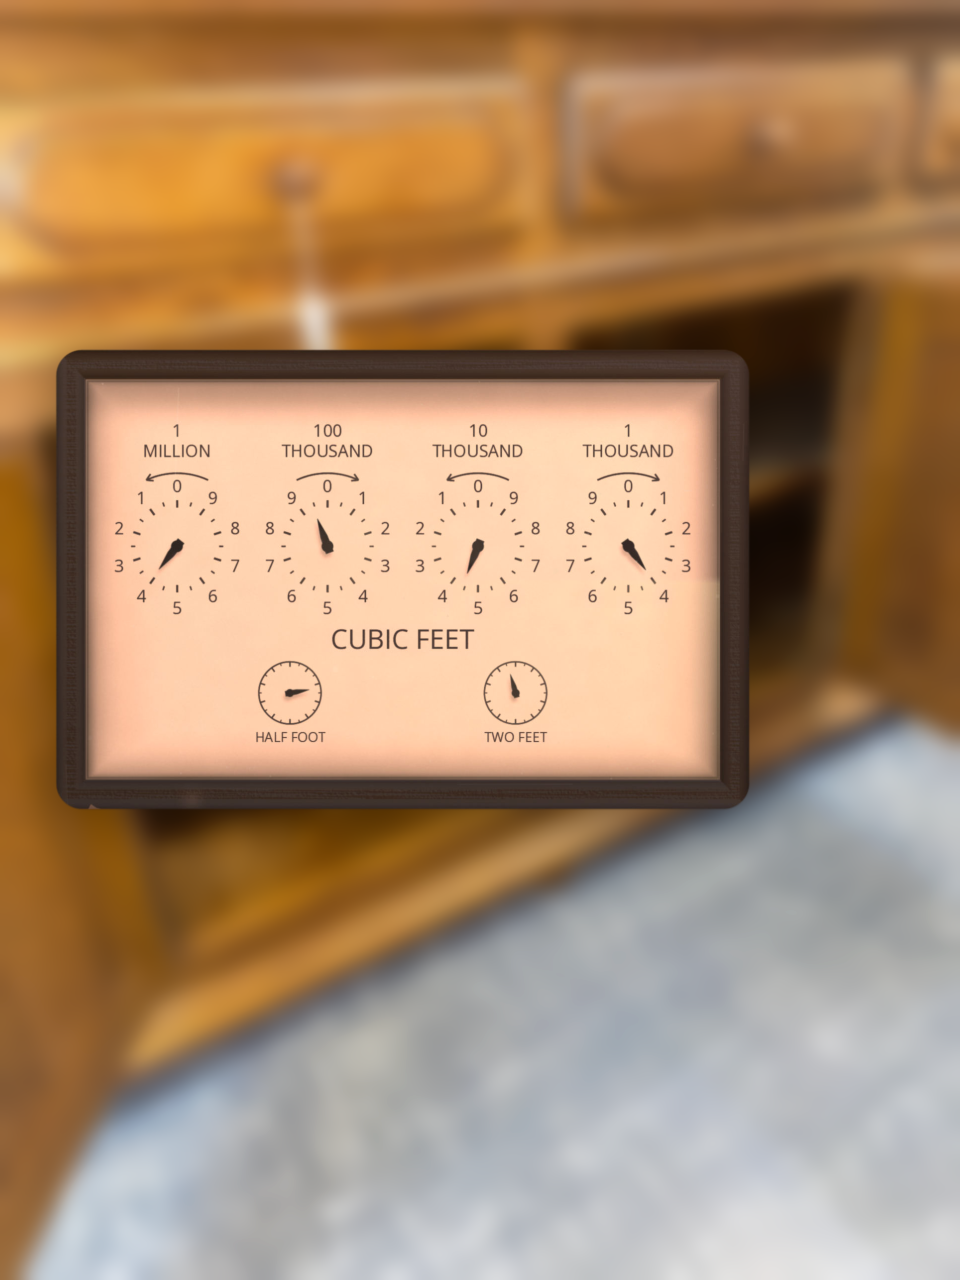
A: 394400ft³
